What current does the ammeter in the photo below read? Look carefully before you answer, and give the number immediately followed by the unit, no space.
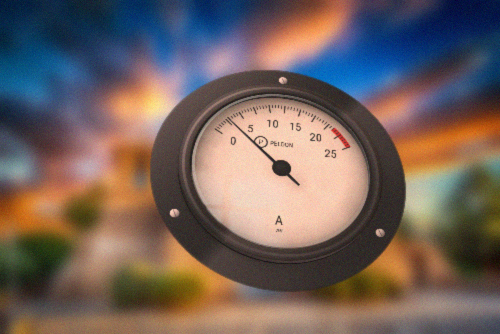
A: 2.5A
